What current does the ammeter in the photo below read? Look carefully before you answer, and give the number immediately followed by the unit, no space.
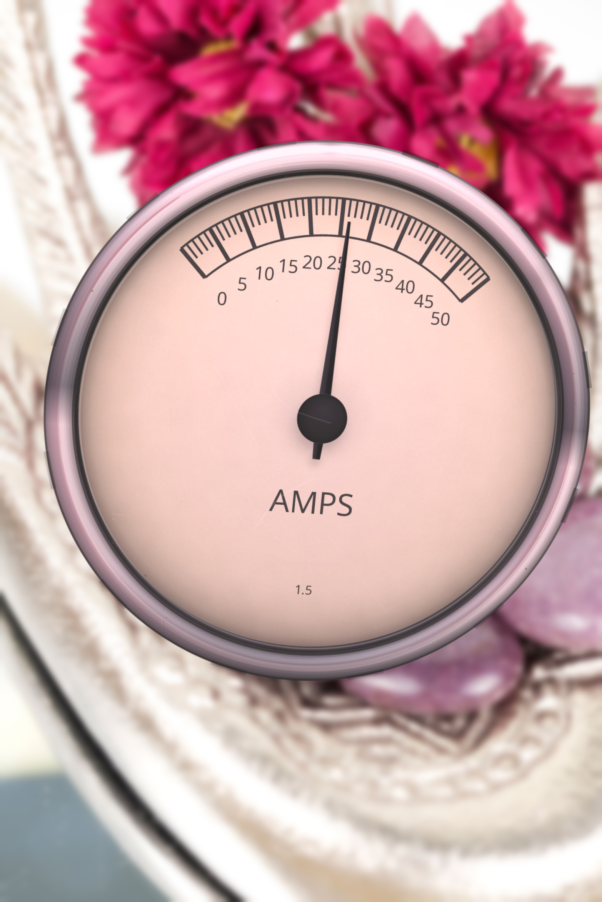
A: 26A
